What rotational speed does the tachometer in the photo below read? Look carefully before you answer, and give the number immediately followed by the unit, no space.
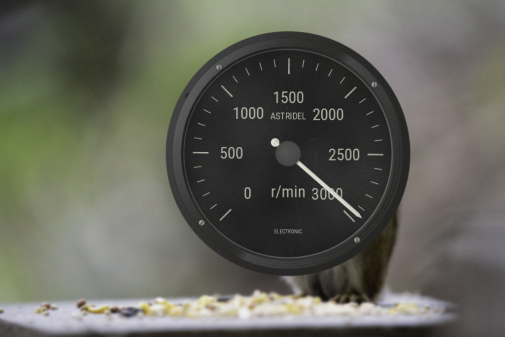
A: 2950rpm
